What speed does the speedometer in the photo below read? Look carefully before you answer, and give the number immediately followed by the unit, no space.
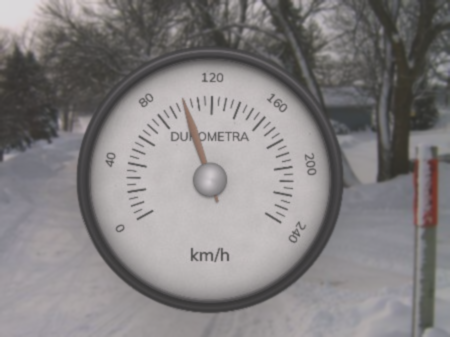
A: 100km/h
